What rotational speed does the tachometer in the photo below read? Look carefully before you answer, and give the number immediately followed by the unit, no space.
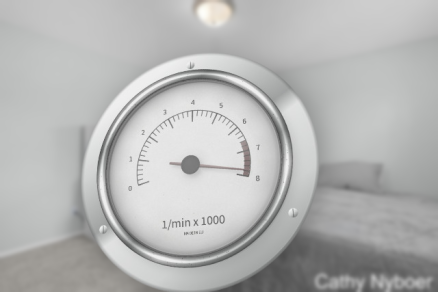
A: 7800rpm
